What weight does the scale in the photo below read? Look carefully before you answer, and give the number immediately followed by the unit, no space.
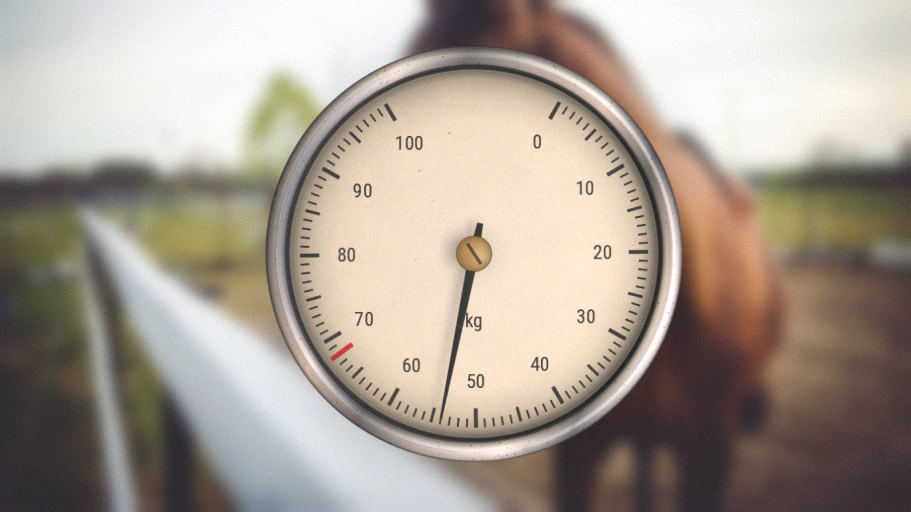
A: 54kg
